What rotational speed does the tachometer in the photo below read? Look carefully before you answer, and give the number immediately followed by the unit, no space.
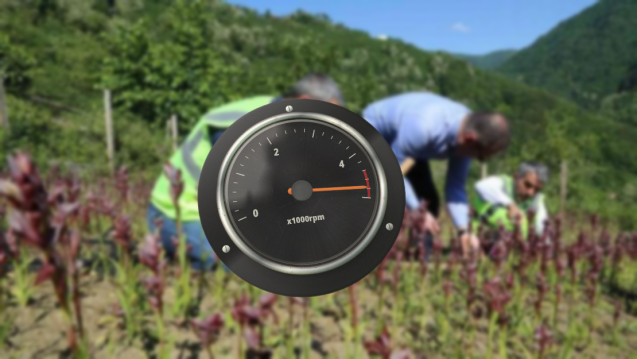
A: 4800rpm
